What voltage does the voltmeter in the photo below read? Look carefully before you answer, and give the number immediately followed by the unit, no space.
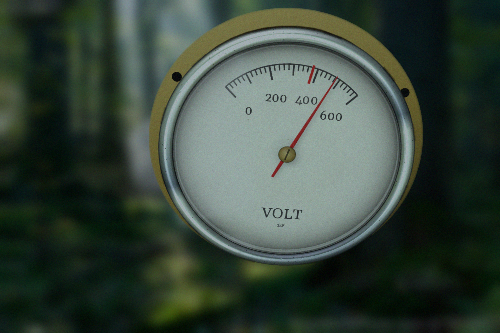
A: 480V
